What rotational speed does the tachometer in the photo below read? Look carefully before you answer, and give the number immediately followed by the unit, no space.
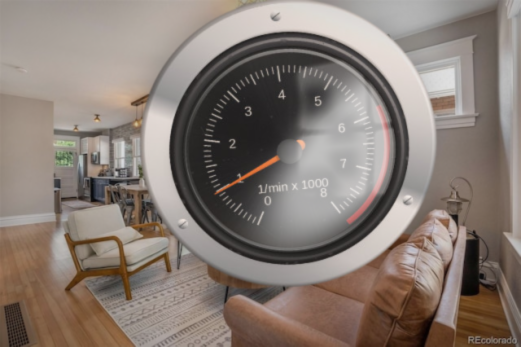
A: 1000rpm
